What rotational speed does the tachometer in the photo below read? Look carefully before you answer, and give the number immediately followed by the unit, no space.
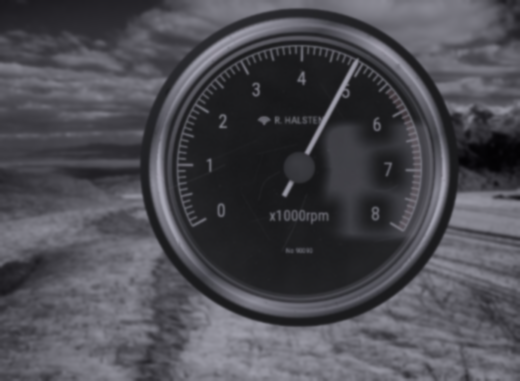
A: 4900rpm
